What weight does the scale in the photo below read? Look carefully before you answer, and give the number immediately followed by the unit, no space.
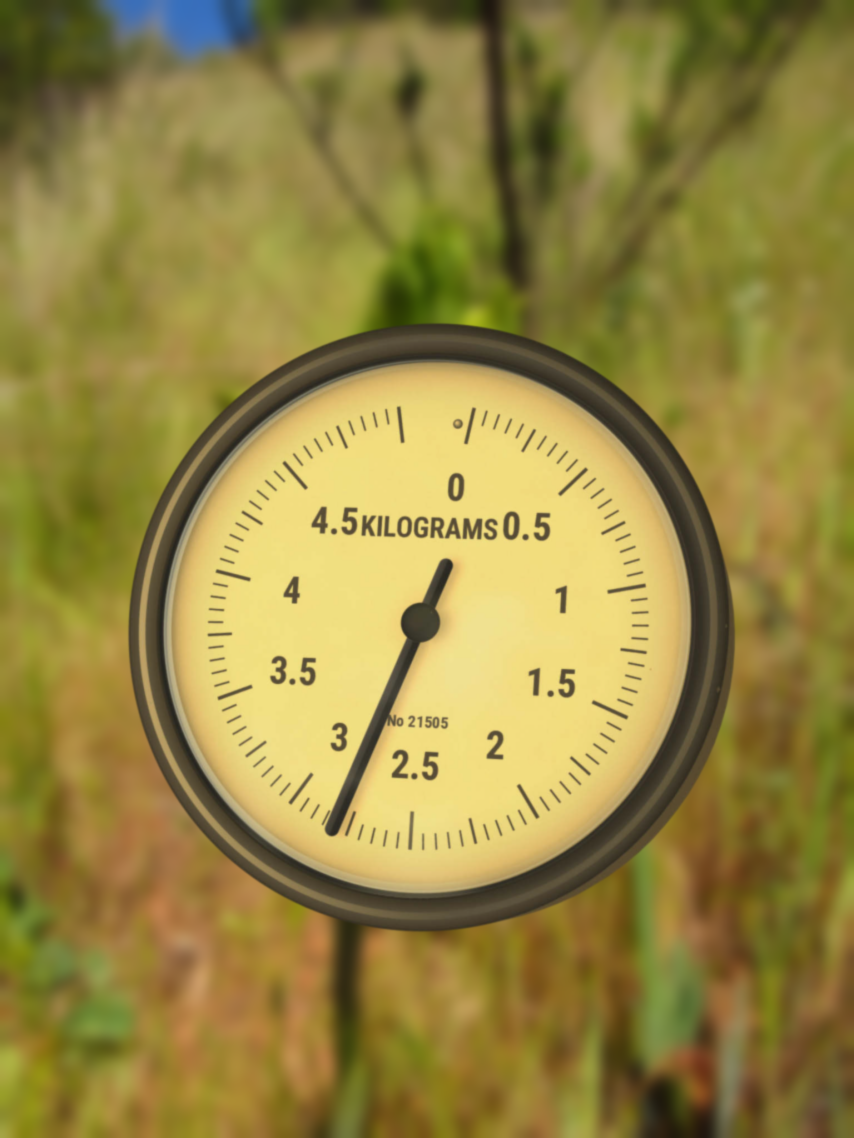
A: 2.8kg
